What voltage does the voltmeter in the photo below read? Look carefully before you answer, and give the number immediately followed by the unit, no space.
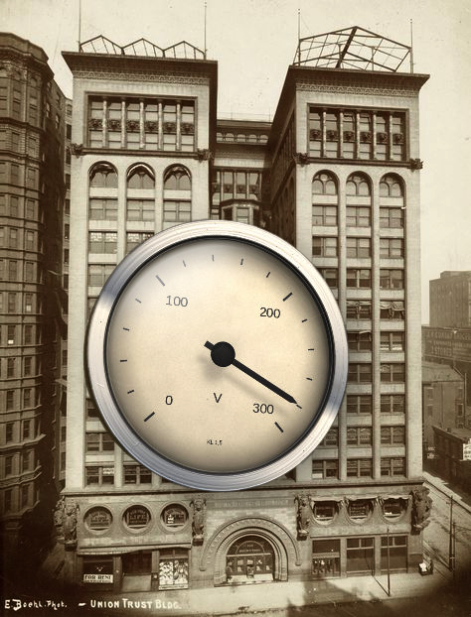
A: 280V
